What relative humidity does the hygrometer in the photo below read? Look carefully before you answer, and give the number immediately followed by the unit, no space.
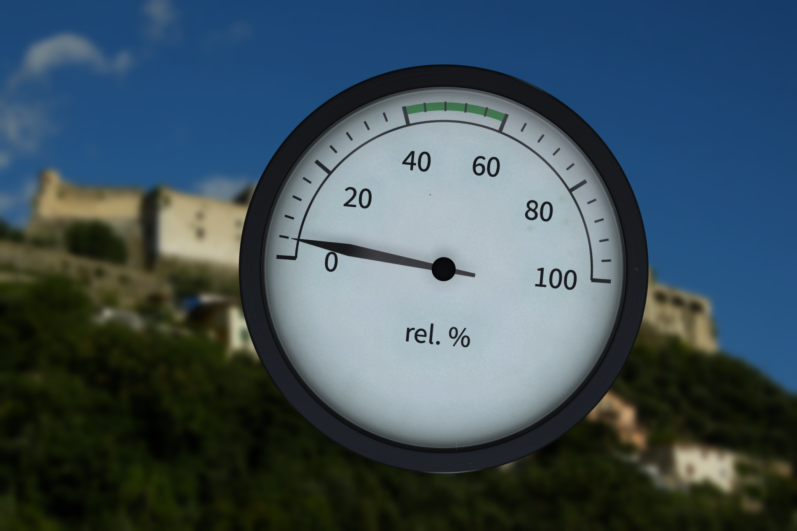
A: 4%
